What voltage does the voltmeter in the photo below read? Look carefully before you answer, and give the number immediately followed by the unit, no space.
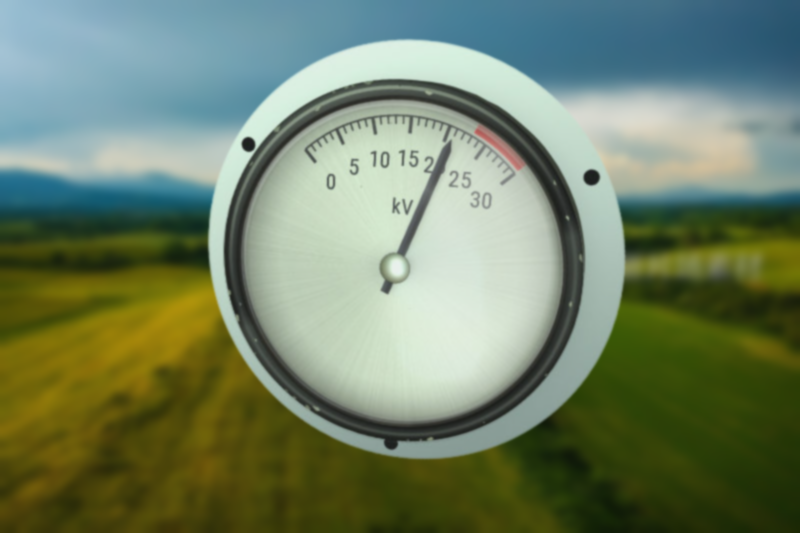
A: 21kV
